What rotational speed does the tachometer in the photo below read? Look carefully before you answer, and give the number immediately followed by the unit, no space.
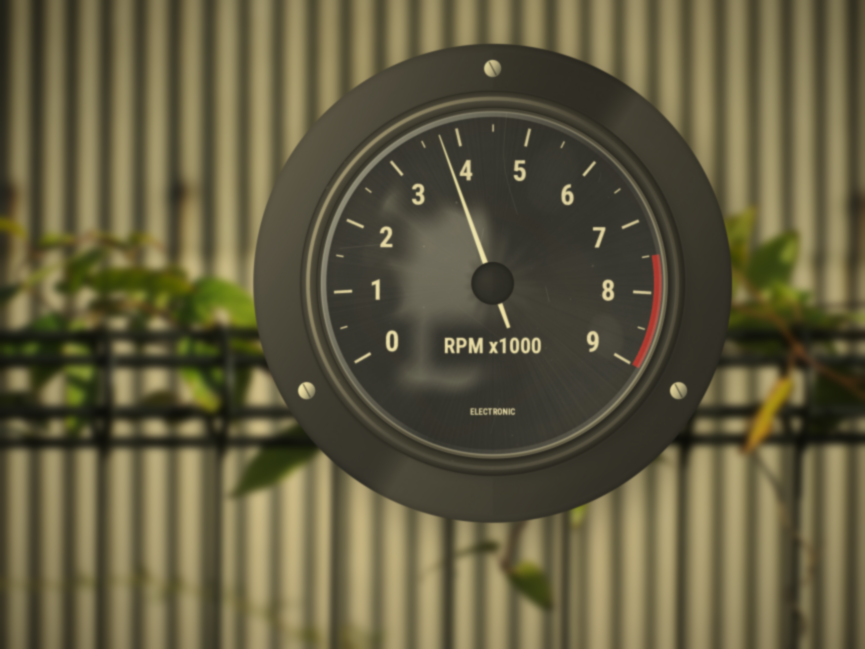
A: 3750rpm
